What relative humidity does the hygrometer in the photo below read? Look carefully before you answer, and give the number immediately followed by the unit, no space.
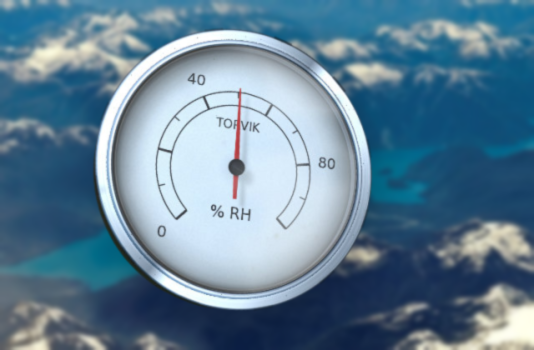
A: 50%
